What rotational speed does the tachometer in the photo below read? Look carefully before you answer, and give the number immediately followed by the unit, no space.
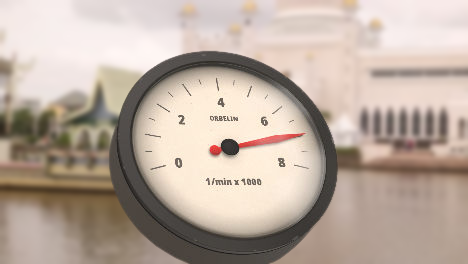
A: 7000rpm
